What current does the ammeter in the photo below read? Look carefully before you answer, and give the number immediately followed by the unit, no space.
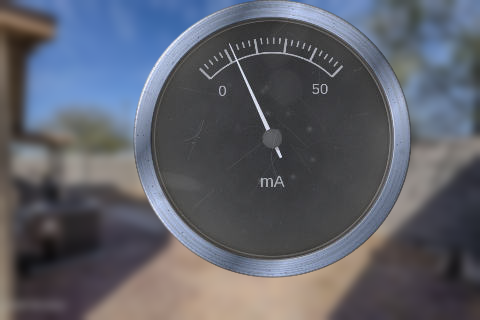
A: 12mA
